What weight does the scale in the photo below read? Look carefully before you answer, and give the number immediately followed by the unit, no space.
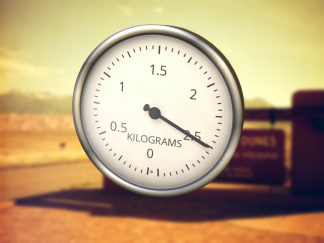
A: 2.5kg
